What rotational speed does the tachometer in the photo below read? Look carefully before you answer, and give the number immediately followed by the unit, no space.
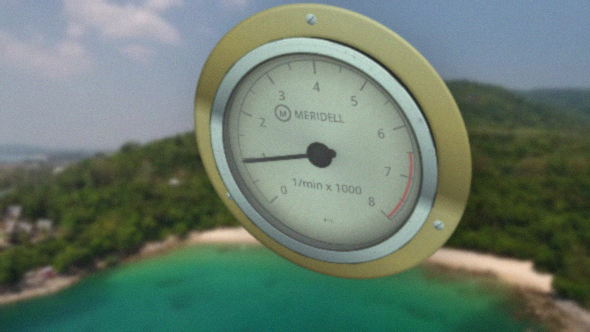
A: 1000rpm
